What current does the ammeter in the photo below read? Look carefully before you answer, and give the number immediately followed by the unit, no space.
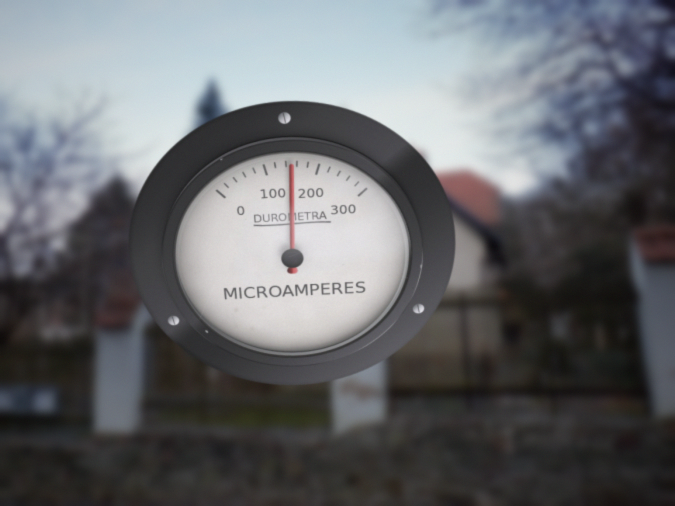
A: 150µA
